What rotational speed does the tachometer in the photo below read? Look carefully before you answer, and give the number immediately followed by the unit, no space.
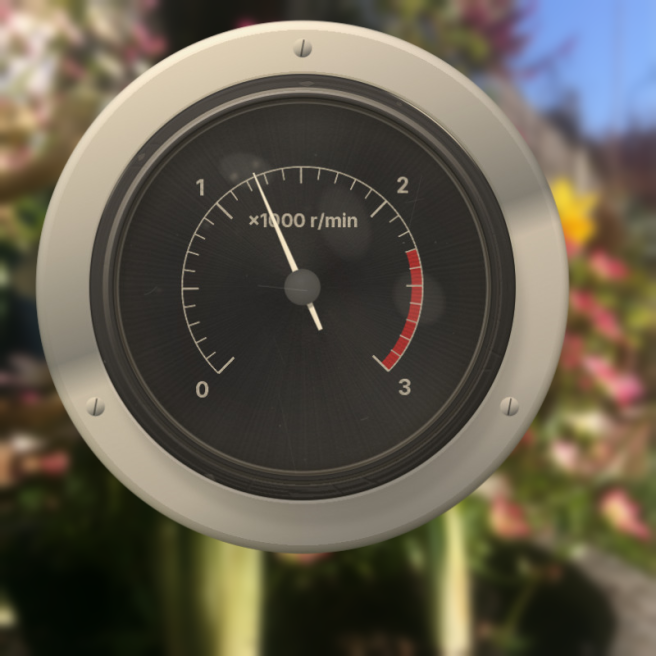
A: 1250rpm
